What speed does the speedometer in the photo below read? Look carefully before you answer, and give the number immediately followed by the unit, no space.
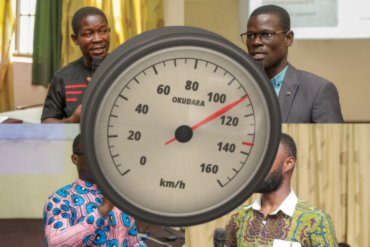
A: 110km/h
